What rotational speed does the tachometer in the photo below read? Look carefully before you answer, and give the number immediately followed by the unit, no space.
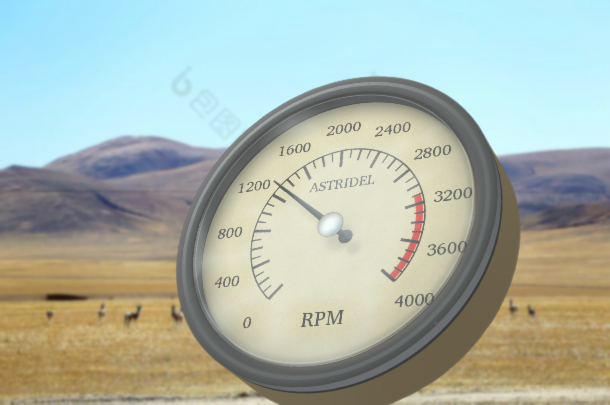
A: 1300rpm
